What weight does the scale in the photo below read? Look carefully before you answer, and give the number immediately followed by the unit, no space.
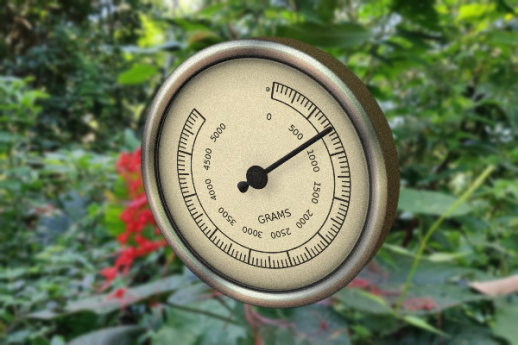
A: 750g
